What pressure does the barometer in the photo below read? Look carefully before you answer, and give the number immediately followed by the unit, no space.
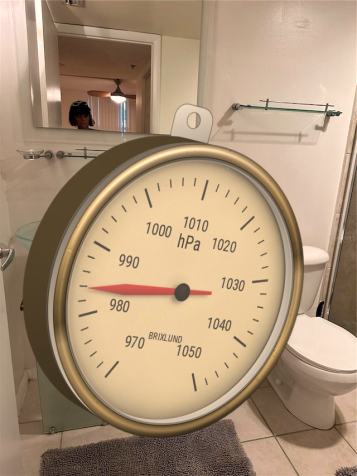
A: 984hPa
